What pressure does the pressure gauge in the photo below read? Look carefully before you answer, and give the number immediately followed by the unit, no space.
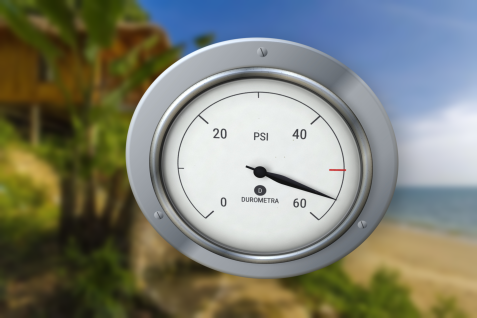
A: 55psi
